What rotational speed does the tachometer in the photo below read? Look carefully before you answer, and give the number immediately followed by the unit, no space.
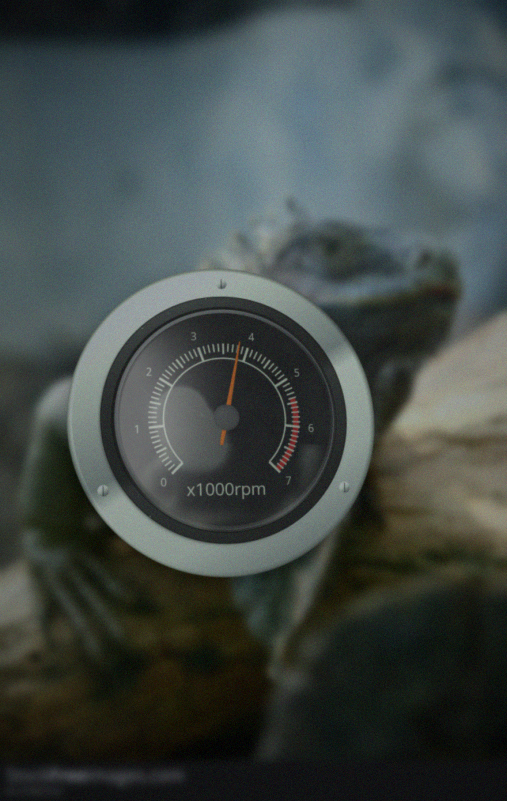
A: 3800rpm
